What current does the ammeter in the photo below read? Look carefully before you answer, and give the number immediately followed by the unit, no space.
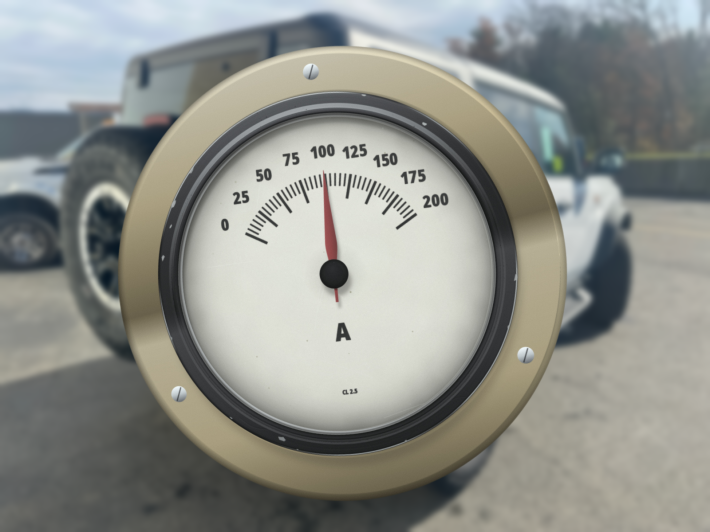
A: 100A
